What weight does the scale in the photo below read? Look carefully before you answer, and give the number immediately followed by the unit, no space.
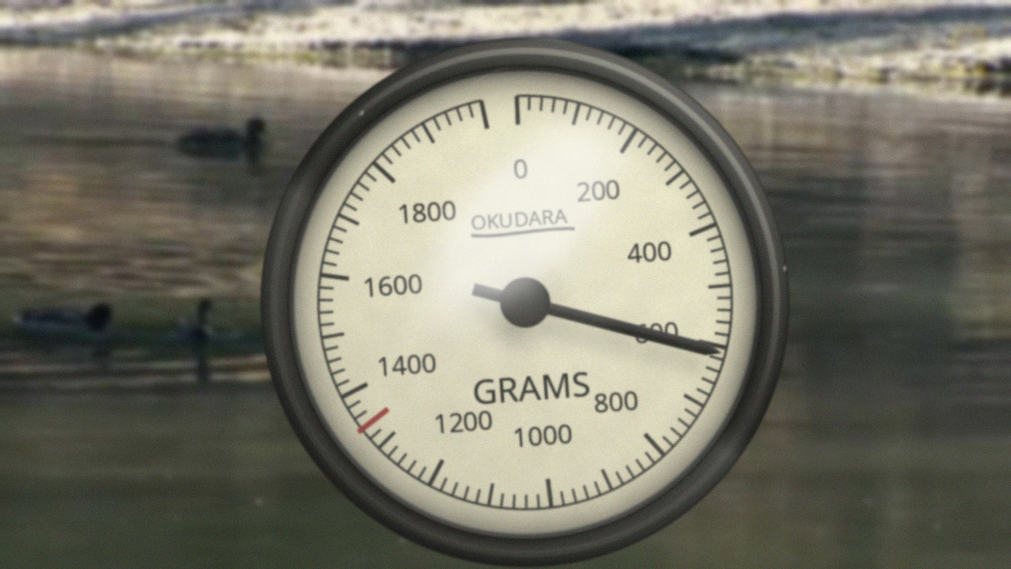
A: 610g
